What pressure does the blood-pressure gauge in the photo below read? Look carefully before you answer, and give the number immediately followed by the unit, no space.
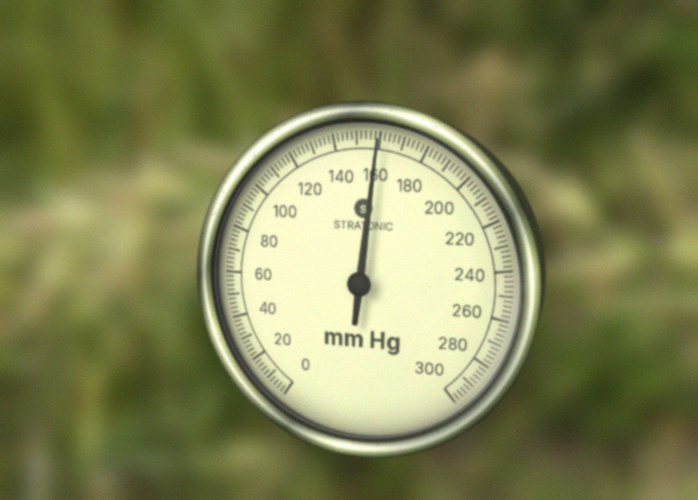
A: 160mmHg
